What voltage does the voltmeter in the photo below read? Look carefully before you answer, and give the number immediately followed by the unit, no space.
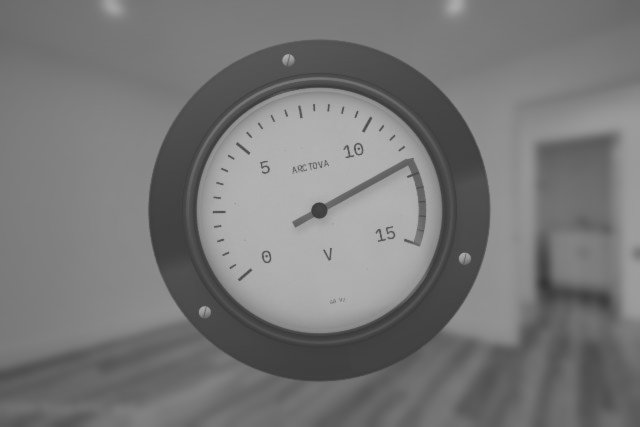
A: 12V
